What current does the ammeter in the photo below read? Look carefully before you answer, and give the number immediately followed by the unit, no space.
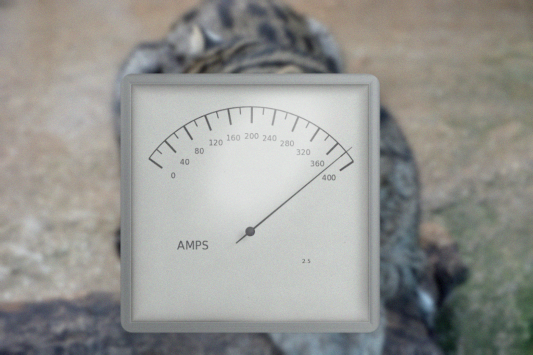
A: 380A
